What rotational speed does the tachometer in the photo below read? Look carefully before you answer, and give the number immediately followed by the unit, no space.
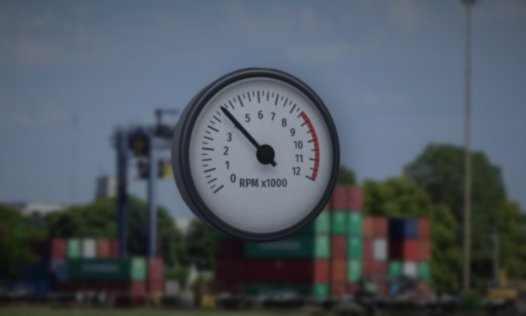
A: 4000rpm
